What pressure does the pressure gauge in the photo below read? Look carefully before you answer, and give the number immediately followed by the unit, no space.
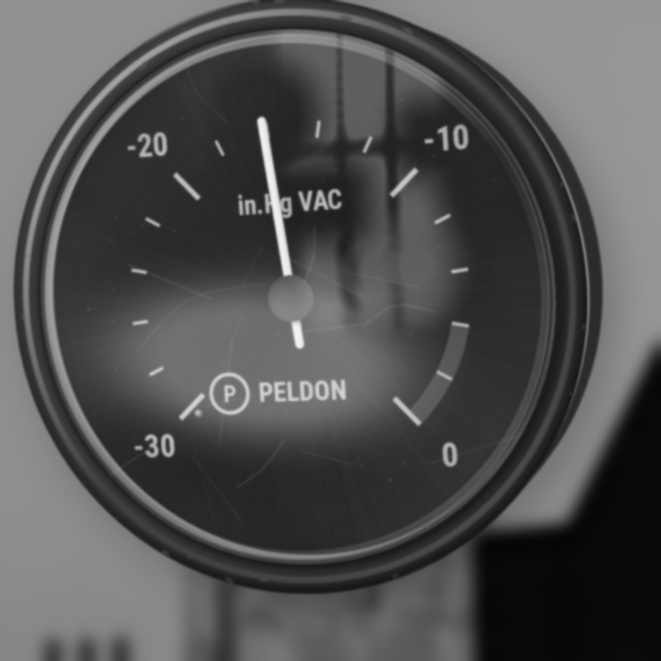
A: -16inHg
